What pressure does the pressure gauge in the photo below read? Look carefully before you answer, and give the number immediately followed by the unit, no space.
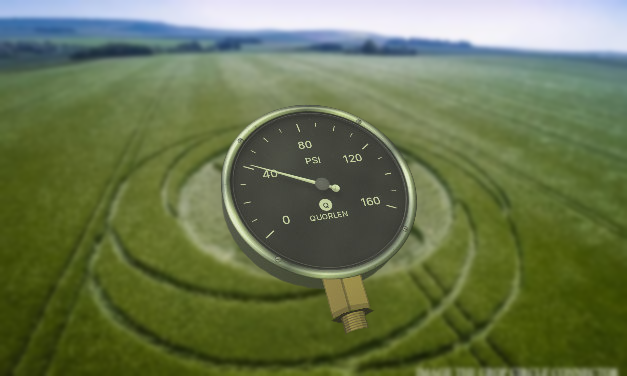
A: 40psi
